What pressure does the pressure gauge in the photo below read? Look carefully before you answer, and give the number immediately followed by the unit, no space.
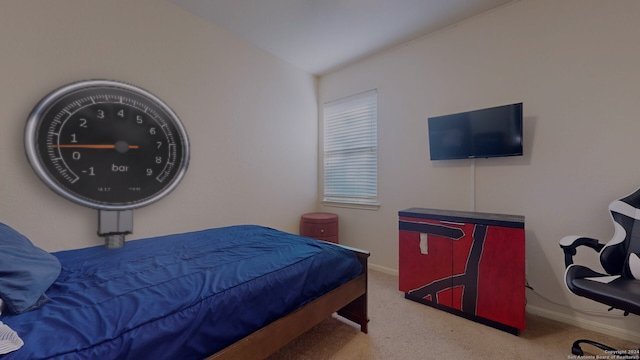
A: 0.5bar
